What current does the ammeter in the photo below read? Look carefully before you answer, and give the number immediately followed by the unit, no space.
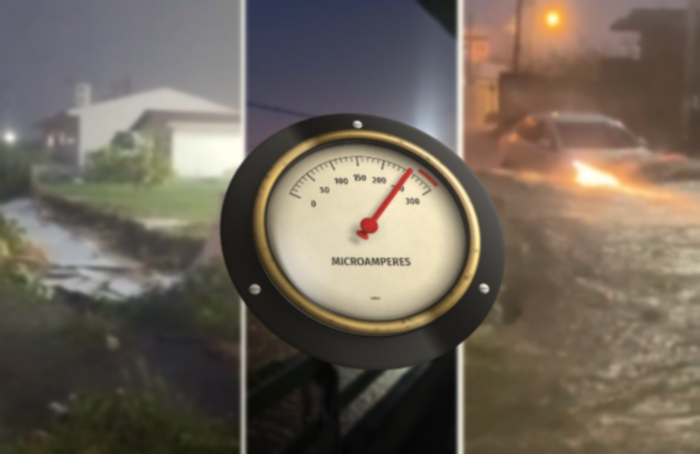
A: 250µA
